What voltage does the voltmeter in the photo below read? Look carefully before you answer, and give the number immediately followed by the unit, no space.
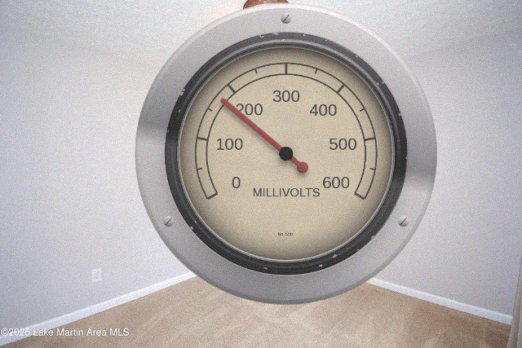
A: 175mV
